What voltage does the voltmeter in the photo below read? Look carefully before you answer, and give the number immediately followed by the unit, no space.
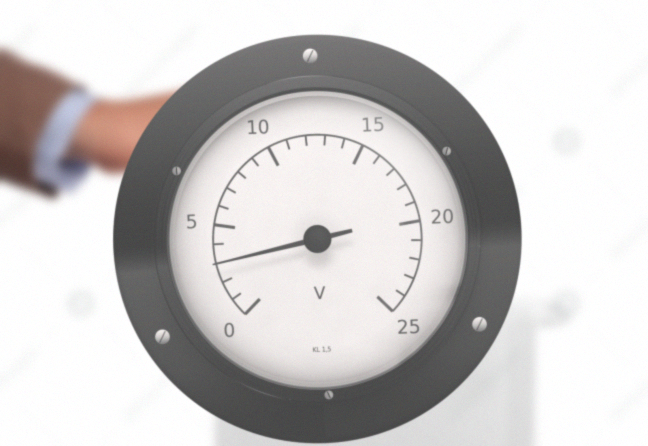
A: 3V
